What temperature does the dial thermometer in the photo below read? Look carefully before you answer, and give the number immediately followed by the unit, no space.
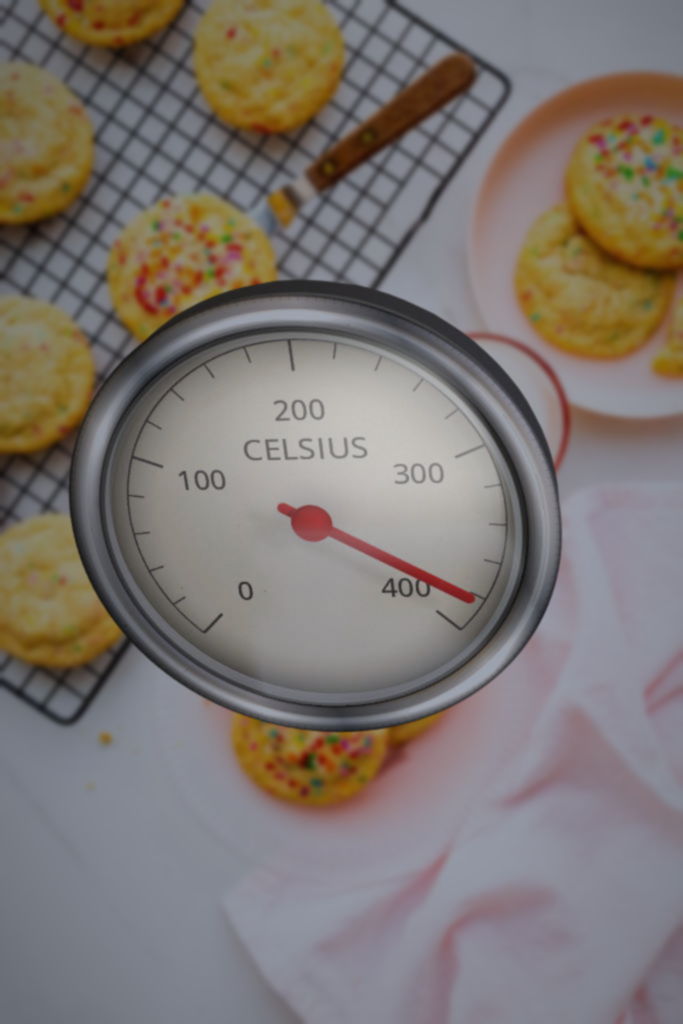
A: 380°C
